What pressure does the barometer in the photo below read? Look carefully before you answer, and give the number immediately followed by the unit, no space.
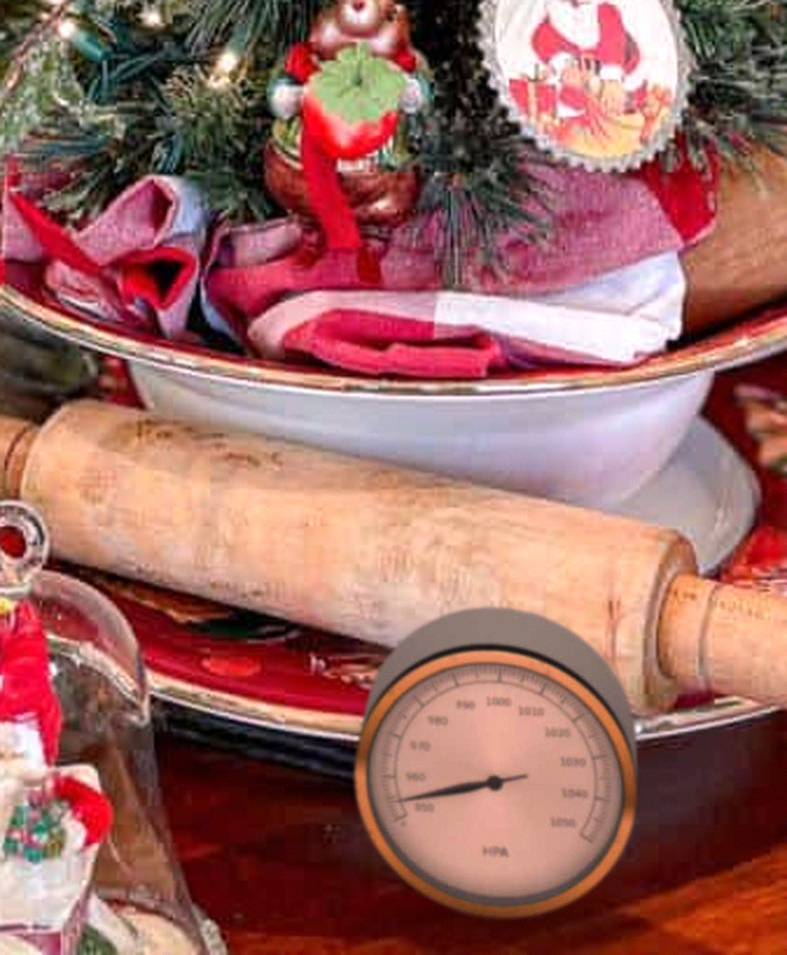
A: 955hPa
